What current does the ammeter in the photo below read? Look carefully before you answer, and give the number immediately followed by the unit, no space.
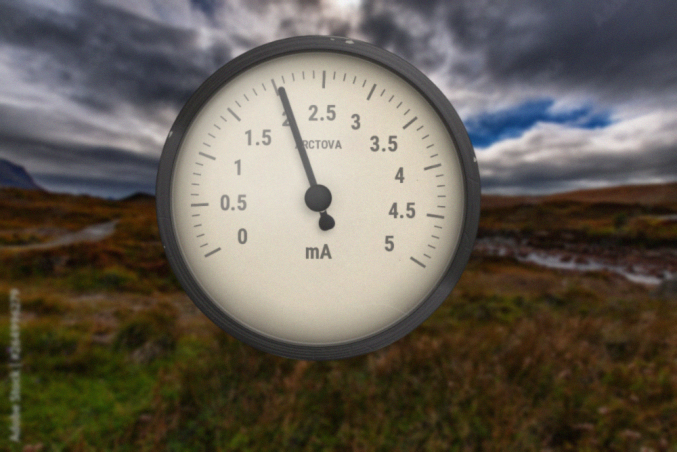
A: 2.05mA
